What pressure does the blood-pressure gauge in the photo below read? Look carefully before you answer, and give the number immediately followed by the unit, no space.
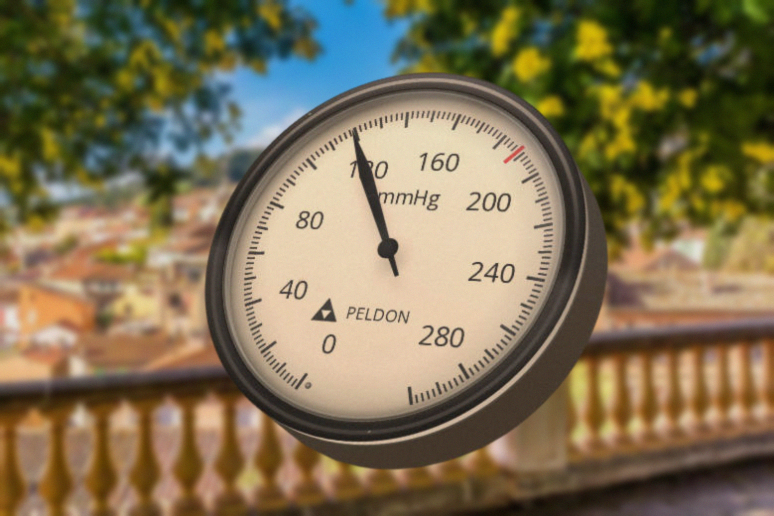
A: 120mmHg
